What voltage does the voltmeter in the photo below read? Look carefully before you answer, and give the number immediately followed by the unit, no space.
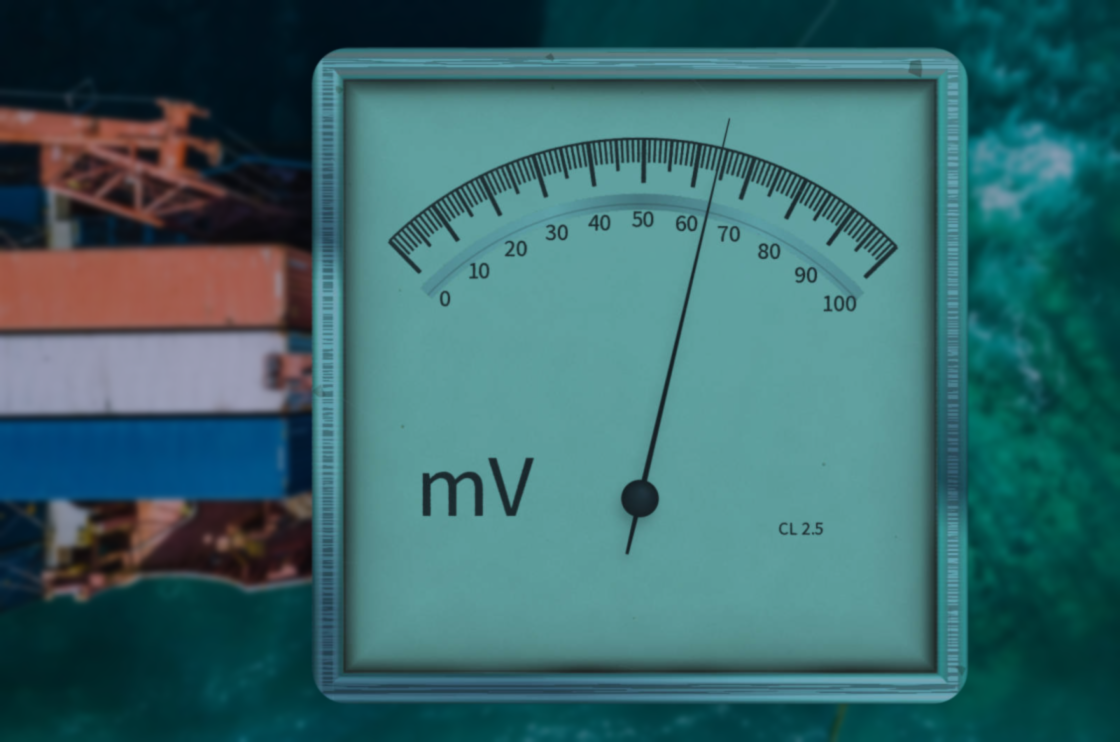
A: 64mV
